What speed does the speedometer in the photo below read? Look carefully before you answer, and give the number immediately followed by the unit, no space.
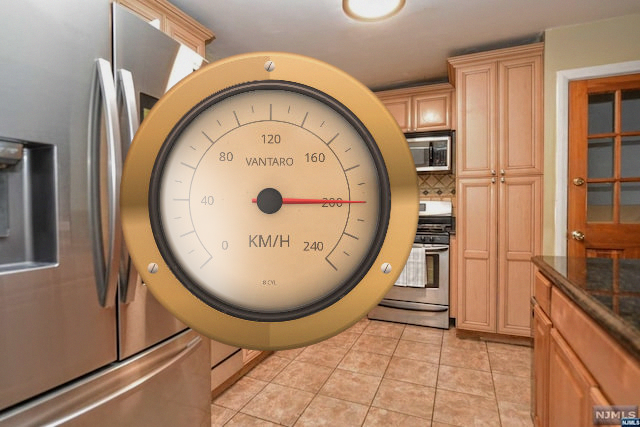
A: 200km/h
